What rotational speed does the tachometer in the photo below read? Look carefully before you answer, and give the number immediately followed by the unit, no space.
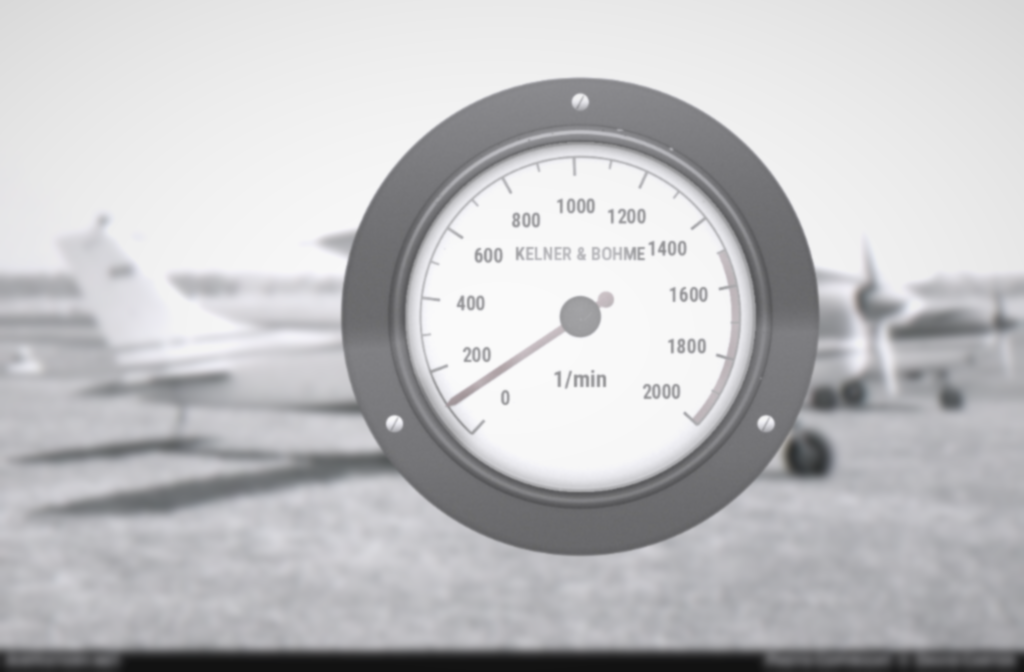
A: 100rpm
